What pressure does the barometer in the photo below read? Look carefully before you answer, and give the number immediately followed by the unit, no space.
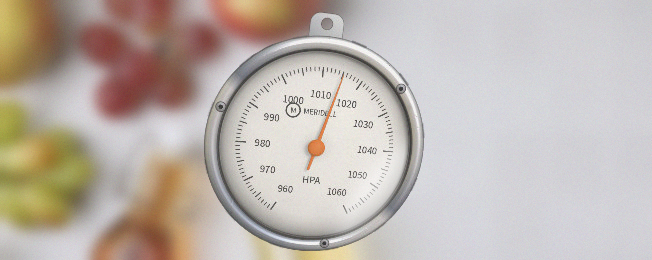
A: 1015hPa
